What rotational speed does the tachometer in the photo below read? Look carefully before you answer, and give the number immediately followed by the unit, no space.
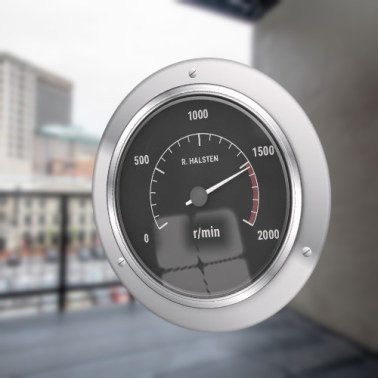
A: 1550rpm
